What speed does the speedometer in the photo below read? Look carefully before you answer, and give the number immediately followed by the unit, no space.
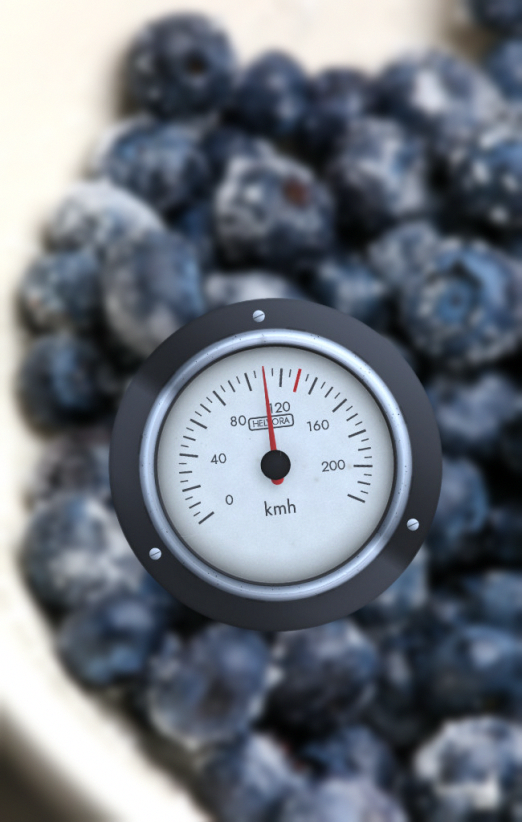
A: 110km/h
